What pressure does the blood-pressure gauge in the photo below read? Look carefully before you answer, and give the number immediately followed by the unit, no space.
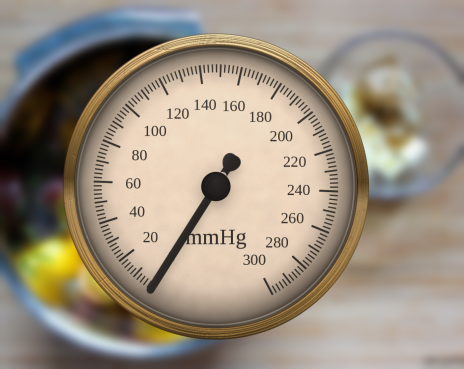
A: 0mmHg
